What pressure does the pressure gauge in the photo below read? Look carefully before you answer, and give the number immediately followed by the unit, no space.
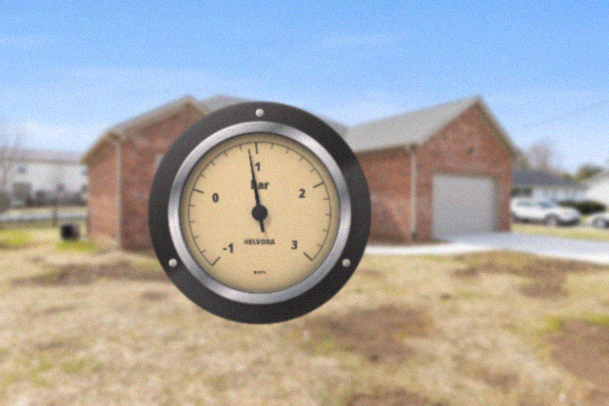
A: 0.9bar
